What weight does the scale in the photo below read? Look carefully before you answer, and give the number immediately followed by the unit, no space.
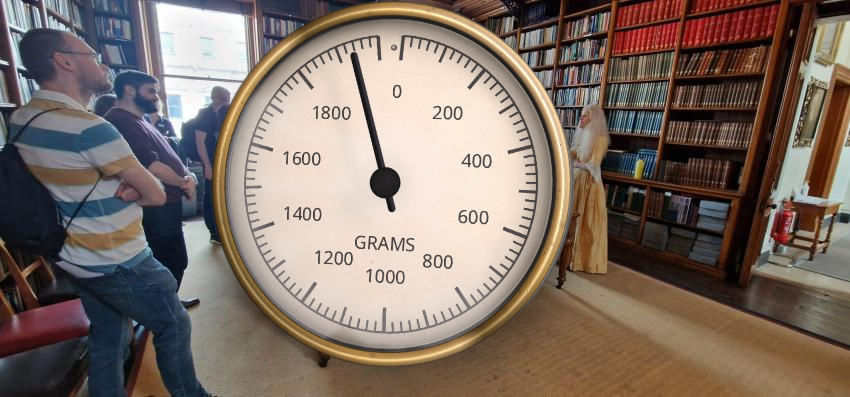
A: 1940g
